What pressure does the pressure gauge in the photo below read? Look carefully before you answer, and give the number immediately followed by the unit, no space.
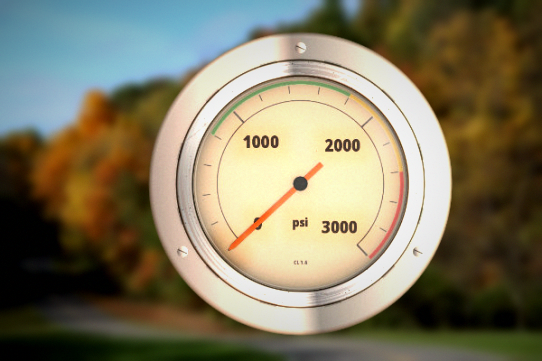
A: 0psi
